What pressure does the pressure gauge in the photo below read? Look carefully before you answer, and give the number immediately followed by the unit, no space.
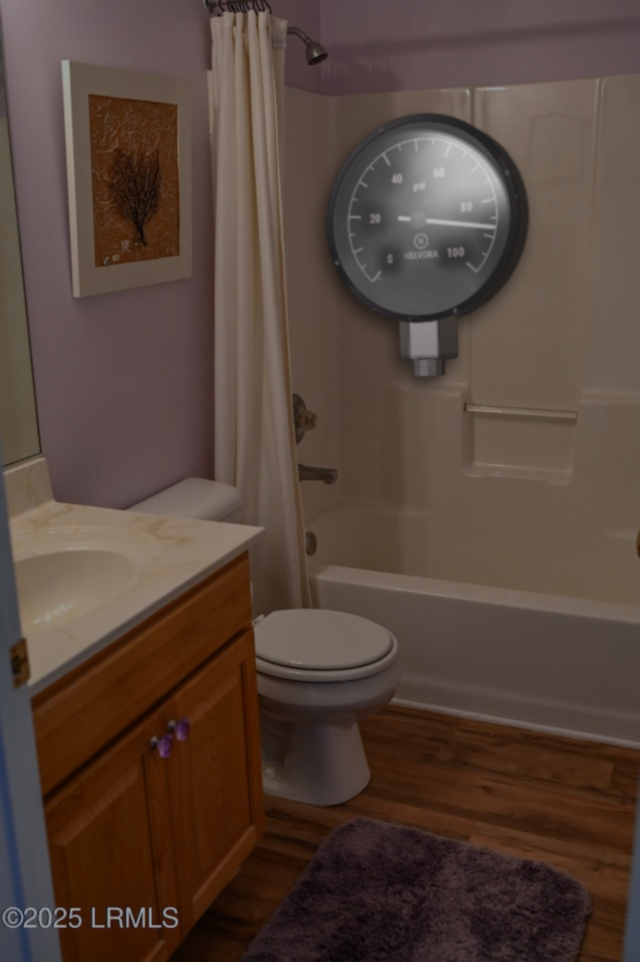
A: 87.5psi
